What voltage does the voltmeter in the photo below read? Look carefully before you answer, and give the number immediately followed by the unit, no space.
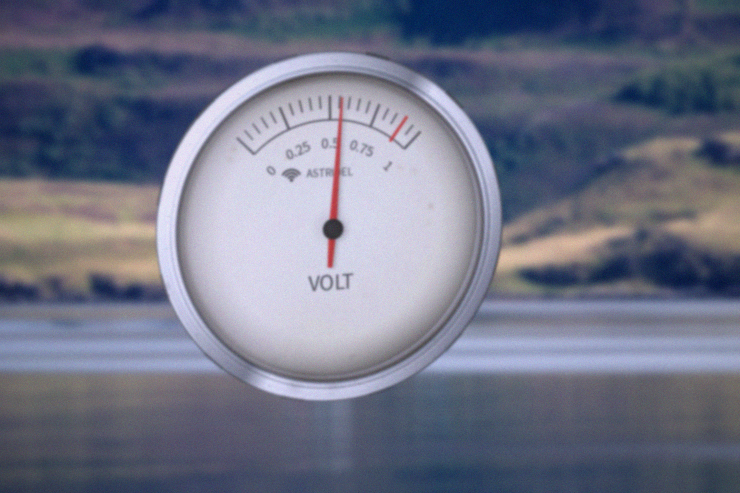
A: 0.55V
